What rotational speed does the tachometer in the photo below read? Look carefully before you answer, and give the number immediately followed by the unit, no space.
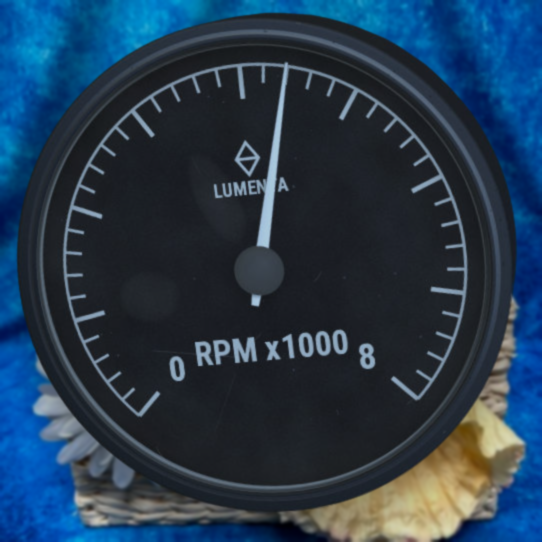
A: 4400rpm
